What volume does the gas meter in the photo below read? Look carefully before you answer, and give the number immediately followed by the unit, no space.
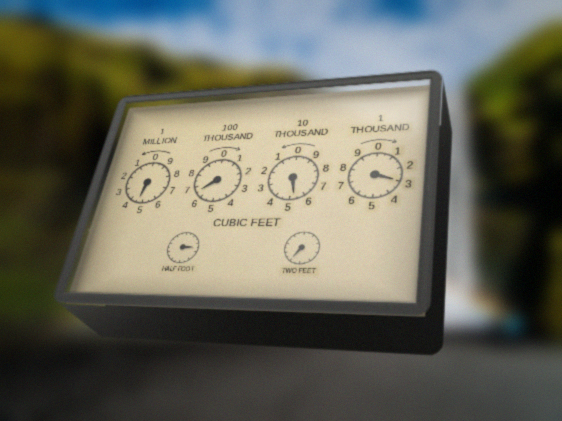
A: 465300ft³
